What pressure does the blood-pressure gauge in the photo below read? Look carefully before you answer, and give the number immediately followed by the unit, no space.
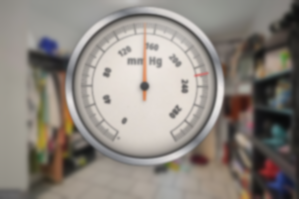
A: 150mmHg
